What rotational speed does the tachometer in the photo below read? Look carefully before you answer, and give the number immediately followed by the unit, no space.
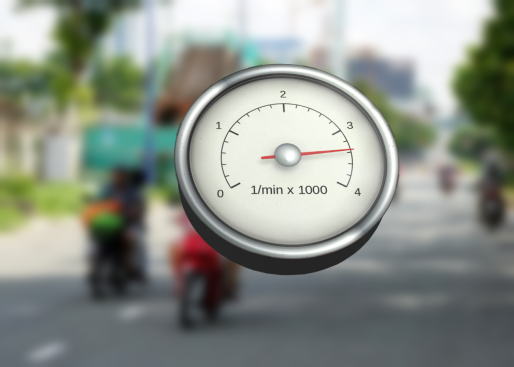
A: 3400rpm
